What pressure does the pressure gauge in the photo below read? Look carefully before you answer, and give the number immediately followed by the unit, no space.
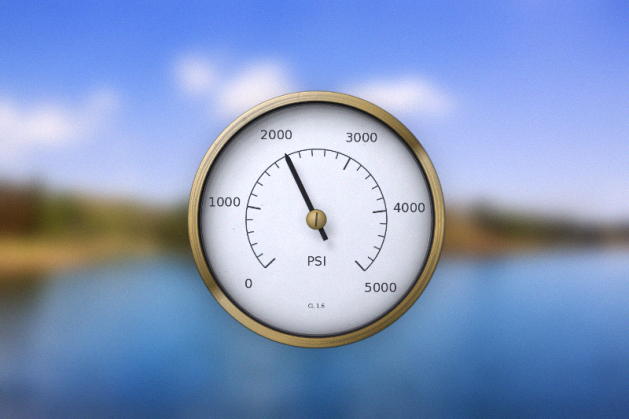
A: 2000psi
